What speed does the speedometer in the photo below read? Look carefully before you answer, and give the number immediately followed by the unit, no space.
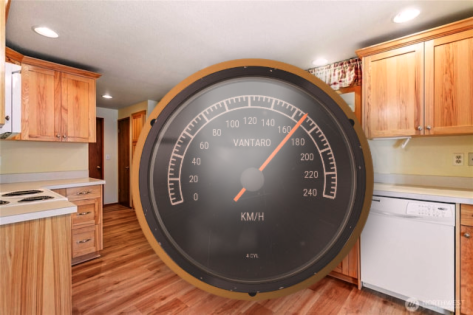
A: 168km/h
